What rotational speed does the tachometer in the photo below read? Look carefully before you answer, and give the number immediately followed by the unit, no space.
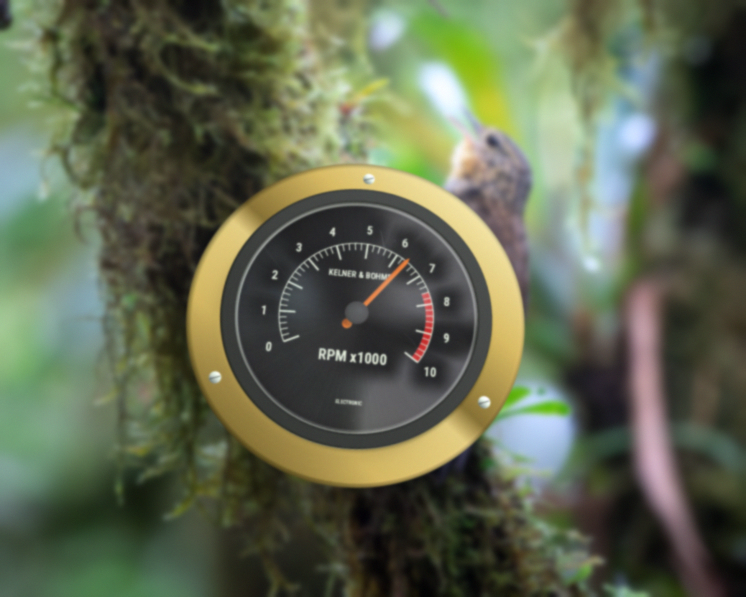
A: 6400rpm
